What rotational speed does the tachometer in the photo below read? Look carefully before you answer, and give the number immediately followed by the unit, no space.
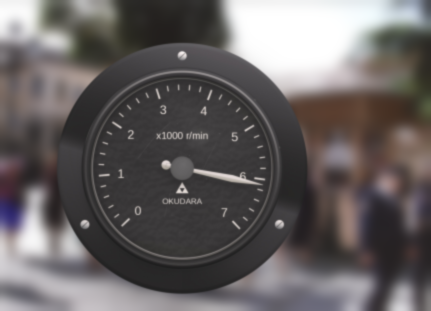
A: 6100rpm
